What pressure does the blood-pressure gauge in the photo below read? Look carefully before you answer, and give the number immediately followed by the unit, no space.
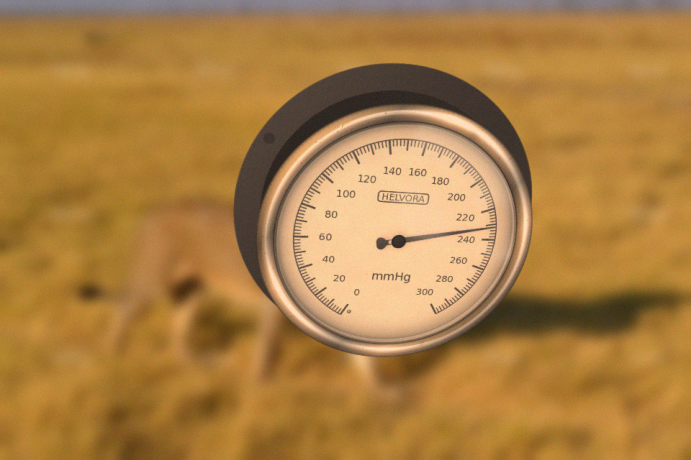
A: 230mmHg
